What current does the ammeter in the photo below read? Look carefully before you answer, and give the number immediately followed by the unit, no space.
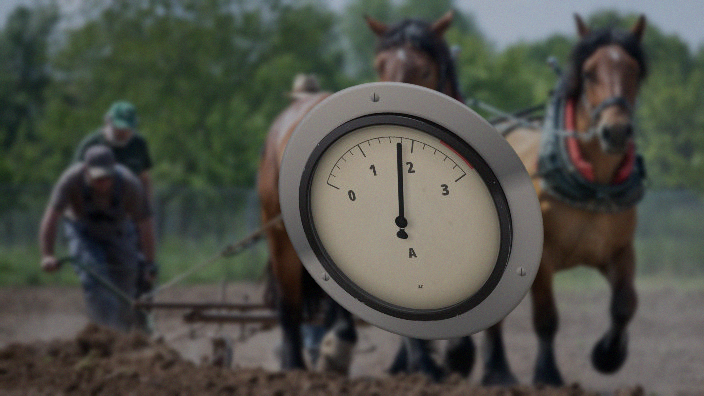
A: 1.8A
